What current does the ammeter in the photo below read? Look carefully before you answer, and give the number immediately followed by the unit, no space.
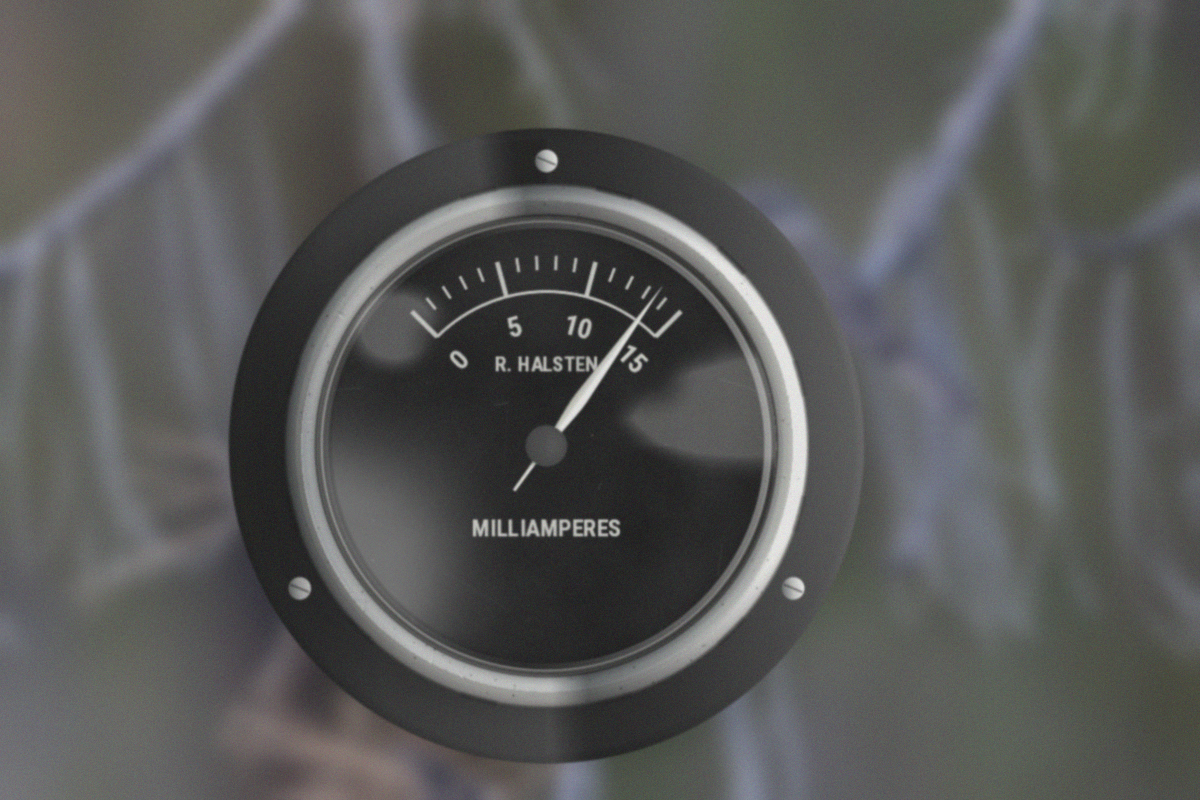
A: 13.5mA
